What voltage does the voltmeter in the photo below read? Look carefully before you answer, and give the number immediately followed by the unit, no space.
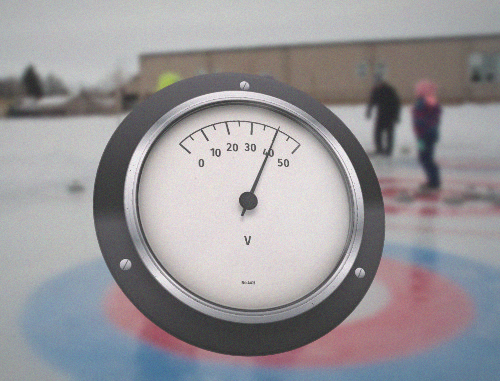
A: 40V
